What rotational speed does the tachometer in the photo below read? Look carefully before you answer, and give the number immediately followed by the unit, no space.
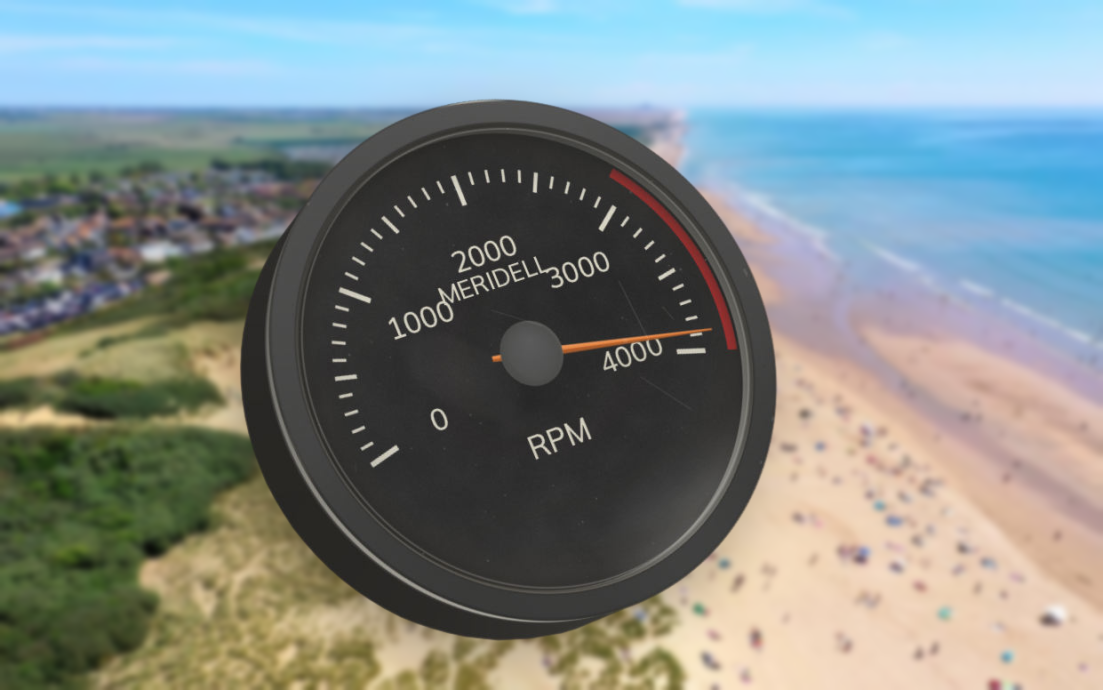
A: 3900rpm
